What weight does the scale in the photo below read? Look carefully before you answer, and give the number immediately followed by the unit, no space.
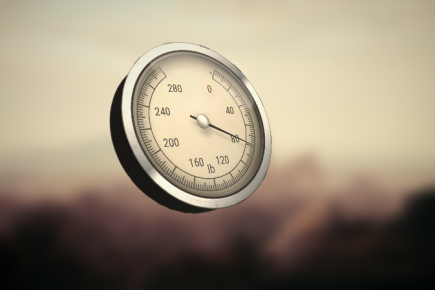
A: 80lb
